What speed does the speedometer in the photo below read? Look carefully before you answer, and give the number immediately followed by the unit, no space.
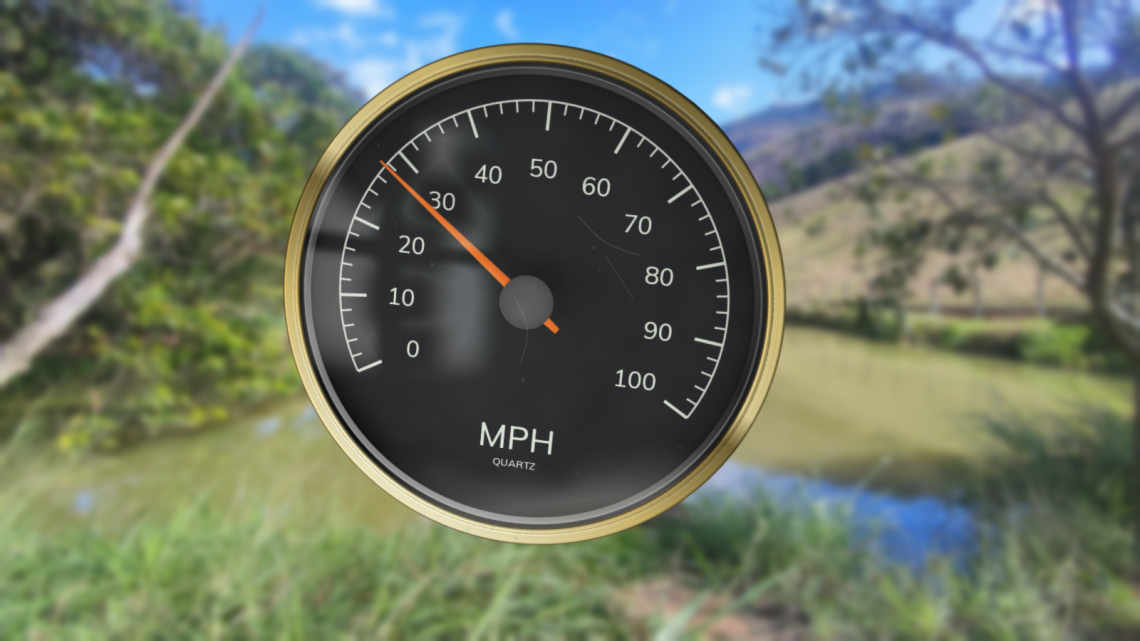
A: 28mph
